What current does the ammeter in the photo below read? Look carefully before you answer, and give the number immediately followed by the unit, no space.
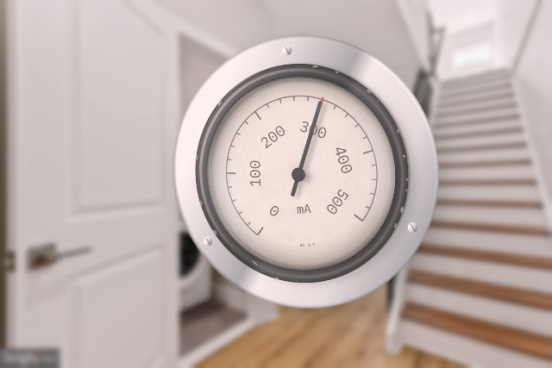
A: 300mA
